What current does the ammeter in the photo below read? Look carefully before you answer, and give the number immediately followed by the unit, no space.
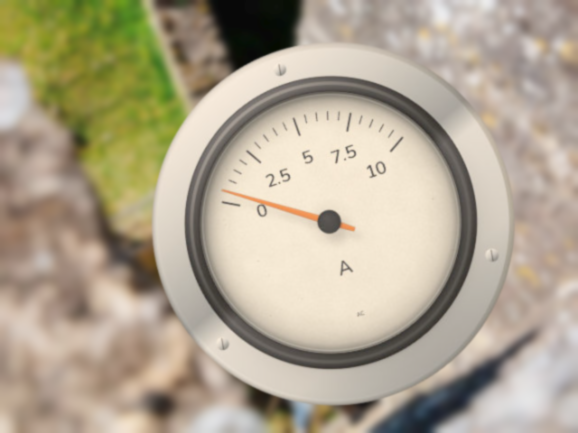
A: 0.5A
